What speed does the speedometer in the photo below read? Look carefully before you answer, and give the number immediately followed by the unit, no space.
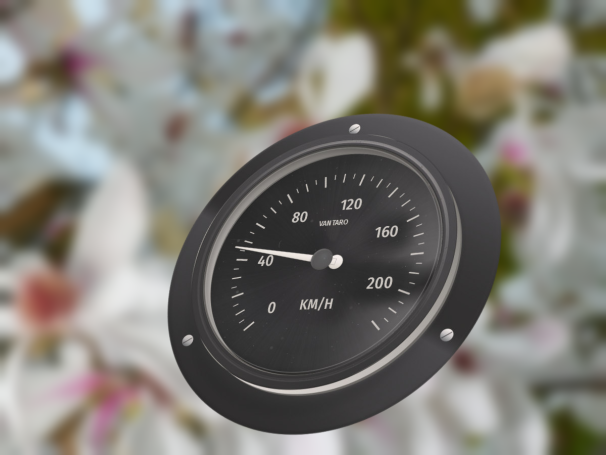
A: 45km/h
